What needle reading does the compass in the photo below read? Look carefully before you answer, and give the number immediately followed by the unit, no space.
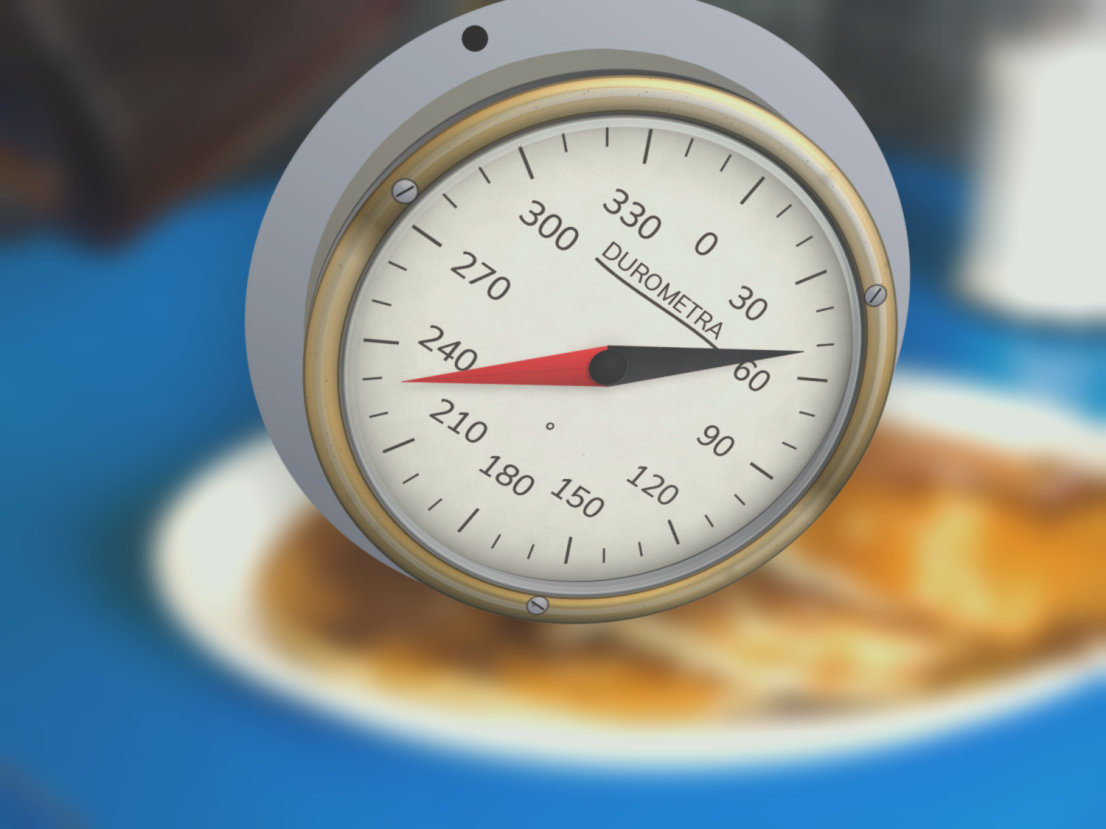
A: 230°
